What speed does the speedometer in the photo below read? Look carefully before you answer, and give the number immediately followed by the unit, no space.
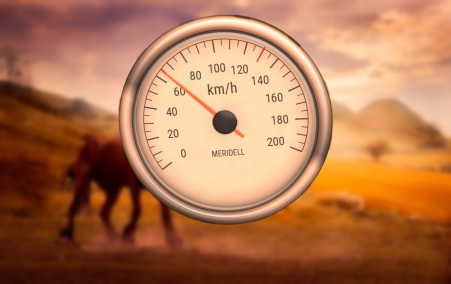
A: 65km/h
